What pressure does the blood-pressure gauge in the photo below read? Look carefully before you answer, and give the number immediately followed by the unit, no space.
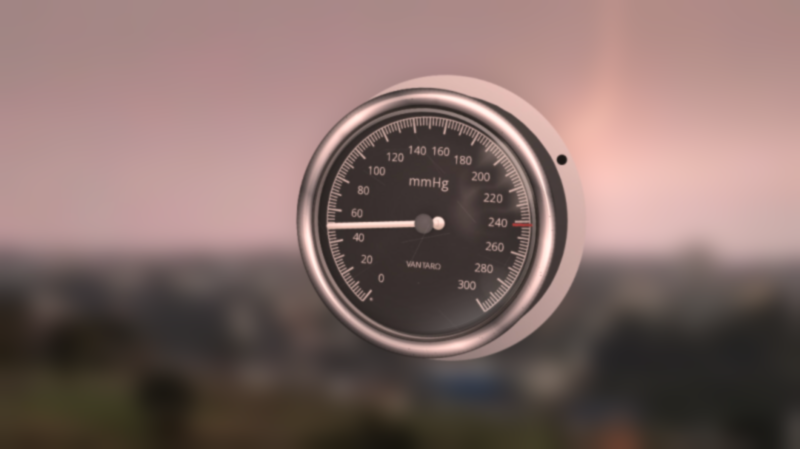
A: 50mmHg
